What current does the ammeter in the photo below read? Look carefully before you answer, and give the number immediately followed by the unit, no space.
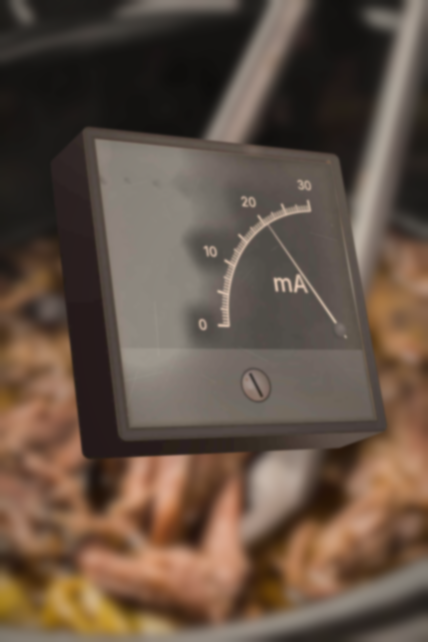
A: 20mA
